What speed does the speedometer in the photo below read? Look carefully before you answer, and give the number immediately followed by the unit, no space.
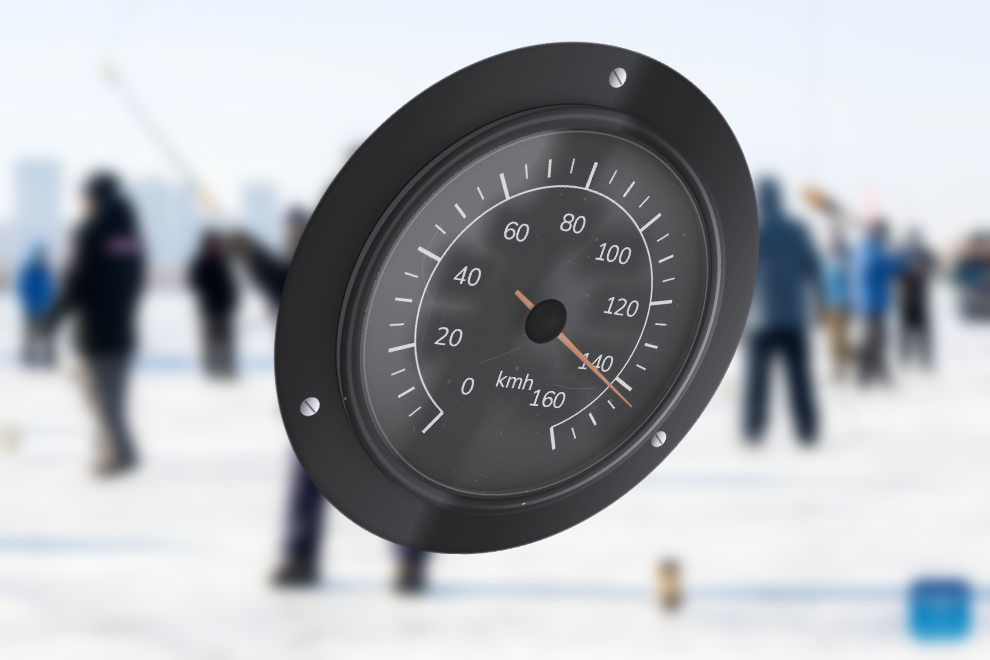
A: 142.5km/h
